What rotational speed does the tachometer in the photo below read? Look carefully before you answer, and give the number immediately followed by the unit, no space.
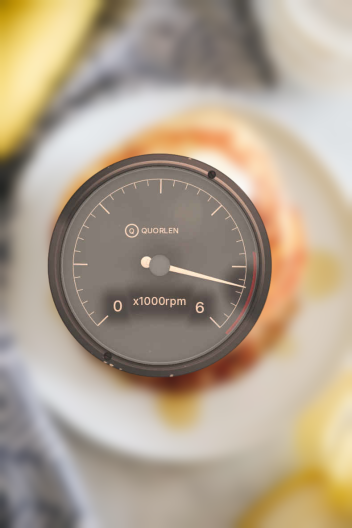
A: 5300rpm
